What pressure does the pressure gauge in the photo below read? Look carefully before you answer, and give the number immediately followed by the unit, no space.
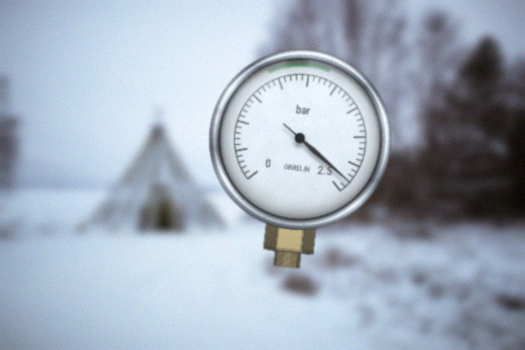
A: 2.4bar
